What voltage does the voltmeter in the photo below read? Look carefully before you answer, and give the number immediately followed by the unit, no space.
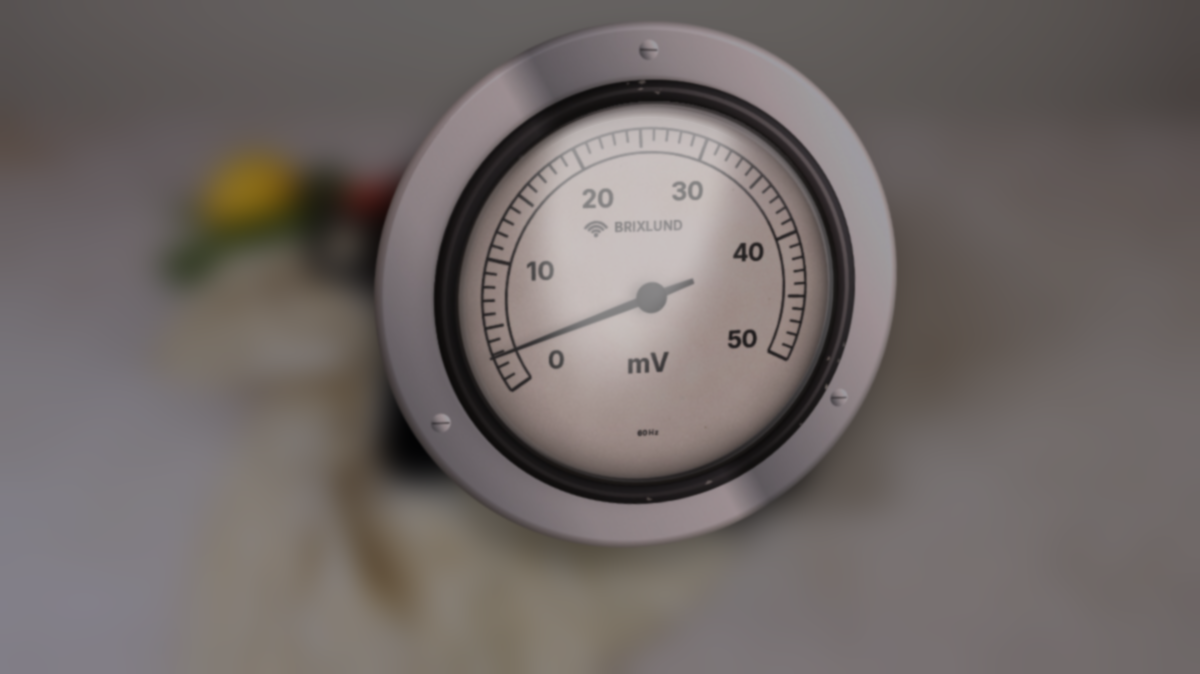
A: 3mV
